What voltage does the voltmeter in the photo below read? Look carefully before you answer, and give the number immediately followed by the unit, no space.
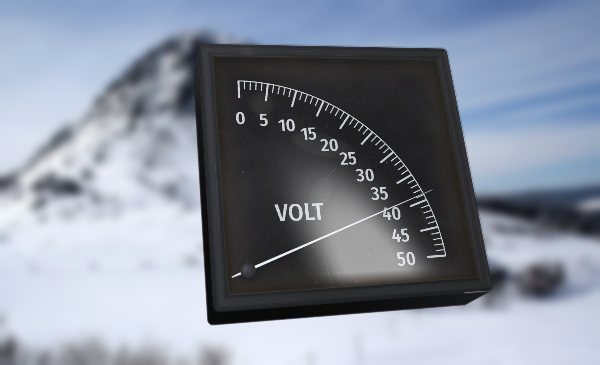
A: 39V
